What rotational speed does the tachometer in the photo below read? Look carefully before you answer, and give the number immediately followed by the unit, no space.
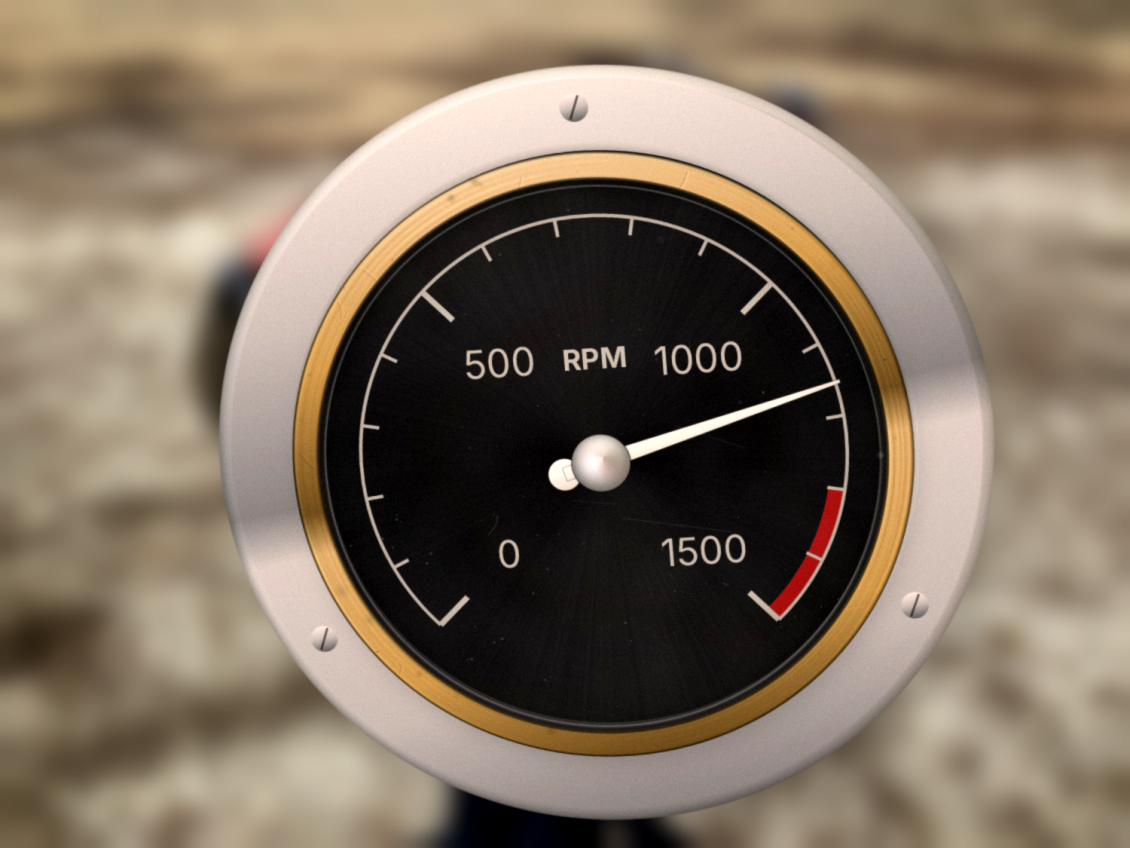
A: 1150rpm
